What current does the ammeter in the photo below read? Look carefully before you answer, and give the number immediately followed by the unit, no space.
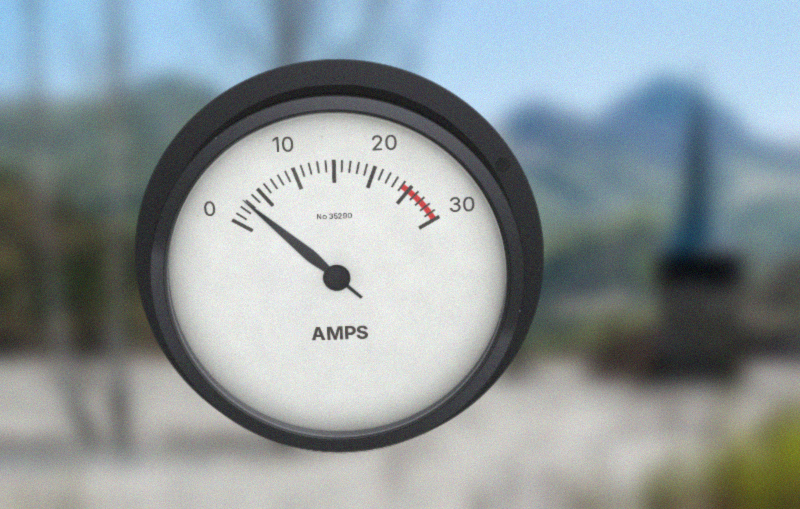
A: 3A
